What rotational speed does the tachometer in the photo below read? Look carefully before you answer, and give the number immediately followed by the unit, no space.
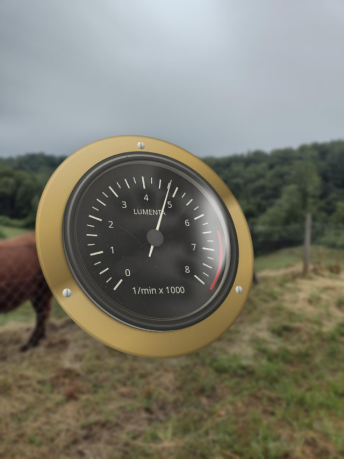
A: 4750rpm
